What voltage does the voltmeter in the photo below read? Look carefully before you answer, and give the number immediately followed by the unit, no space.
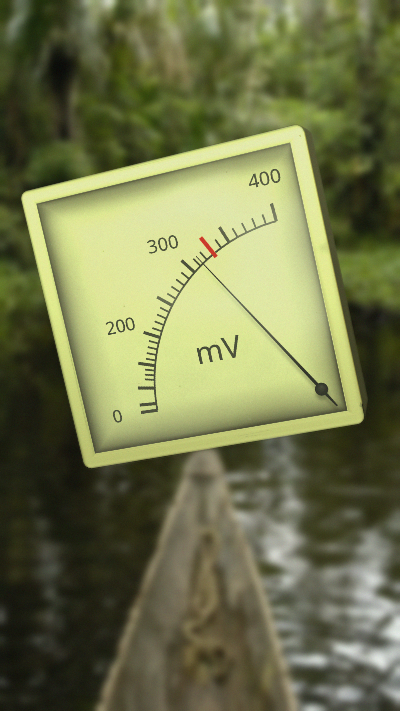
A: 315mV
